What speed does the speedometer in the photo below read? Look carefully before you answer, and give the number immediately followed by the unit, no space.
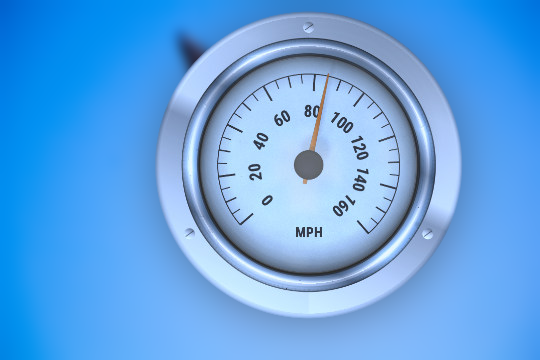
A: 85mph
